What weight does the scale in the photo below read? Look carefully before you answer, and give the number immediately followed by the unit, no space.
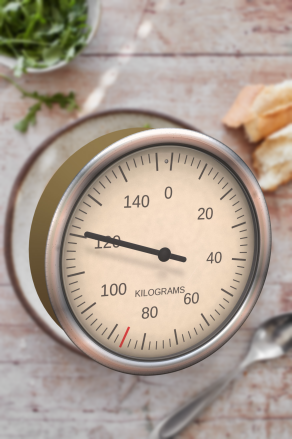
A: 121kg
